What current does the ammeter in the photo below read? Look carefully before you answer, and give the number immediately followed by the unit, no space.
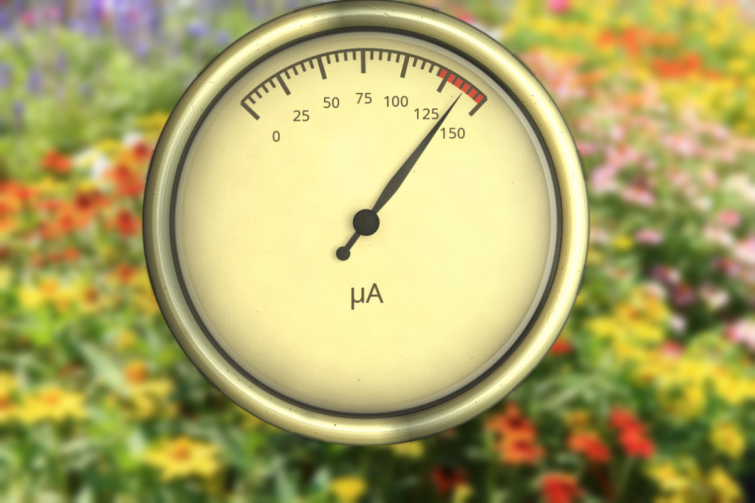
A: 137.5µA
